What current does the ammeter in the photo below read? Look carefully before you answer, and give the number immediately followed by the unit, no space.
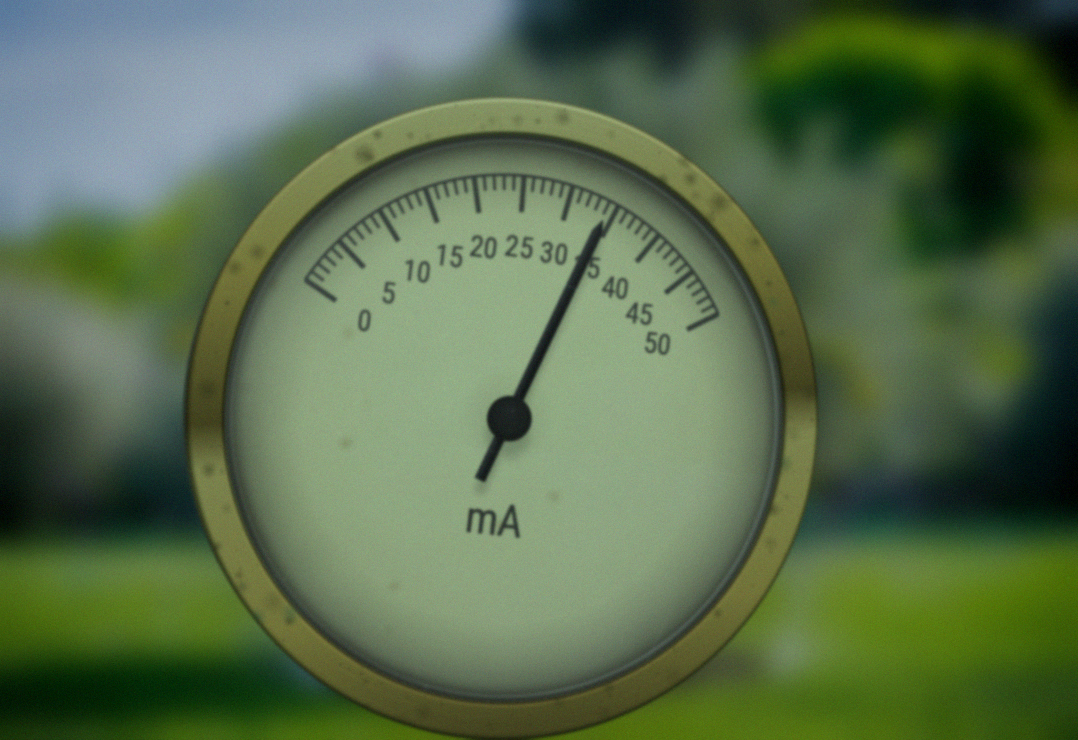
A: 34mA
